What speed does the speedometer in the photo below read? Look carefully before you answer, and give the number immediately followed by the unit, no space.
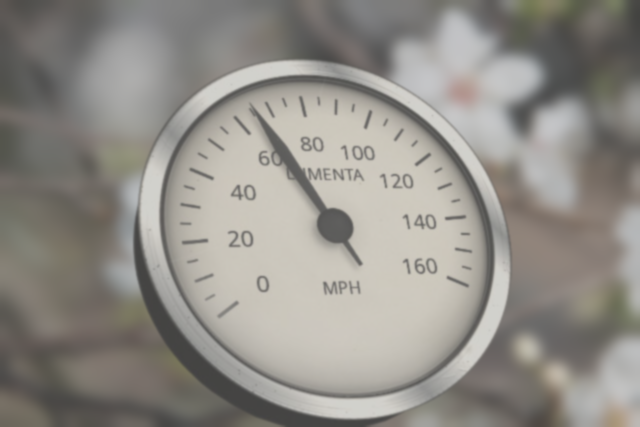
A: 65mph
